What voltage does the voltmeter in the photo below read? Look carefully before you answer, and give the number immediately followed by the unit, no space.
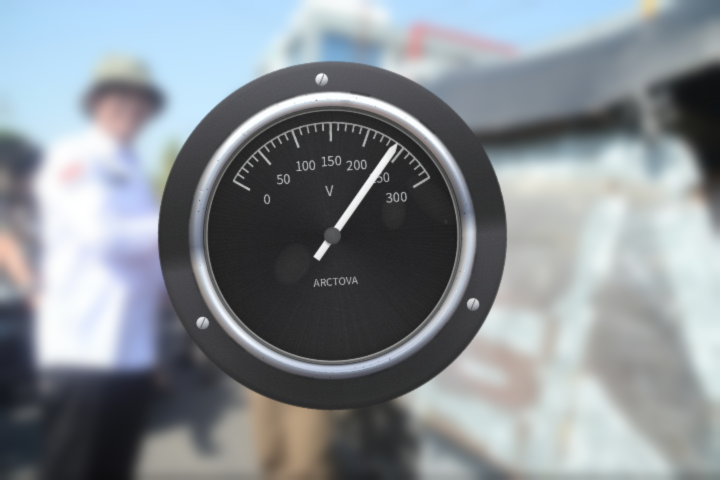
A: 240V
